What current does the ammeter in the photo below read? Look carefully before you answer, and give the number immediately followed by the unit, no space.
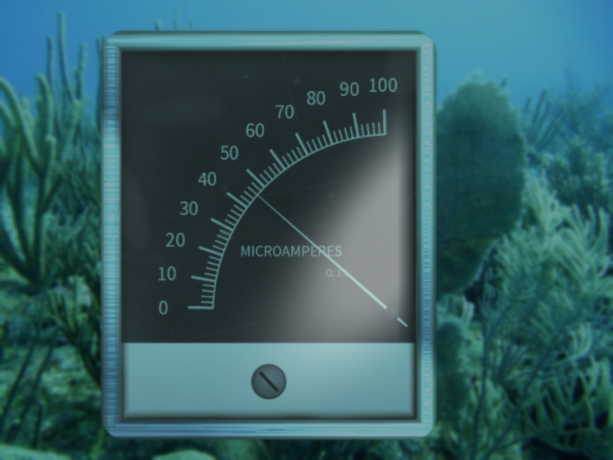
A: 46µA
